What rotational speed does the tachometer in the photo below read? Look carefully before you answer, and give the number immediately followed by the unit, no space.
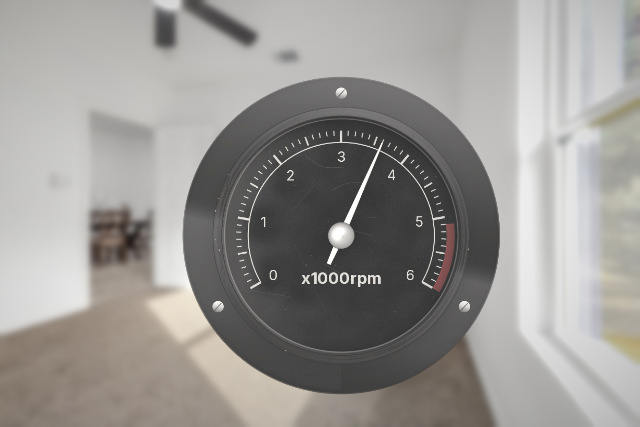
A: 3600rpm
